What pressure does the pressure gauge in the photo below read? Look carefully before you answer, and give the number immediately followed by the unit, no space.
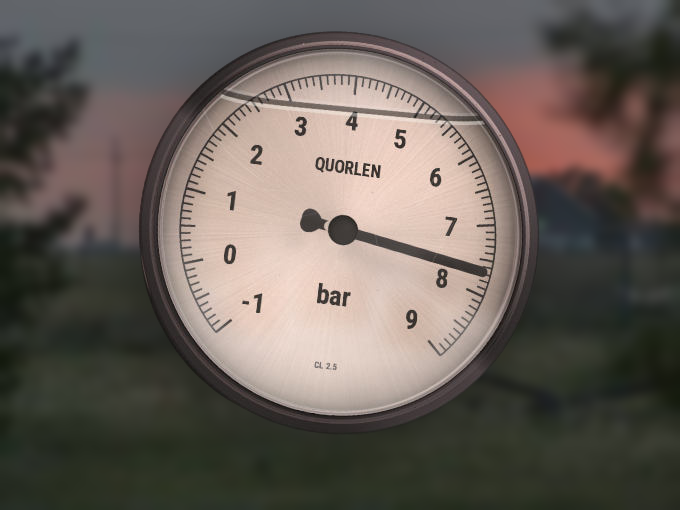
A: 7.7bar
